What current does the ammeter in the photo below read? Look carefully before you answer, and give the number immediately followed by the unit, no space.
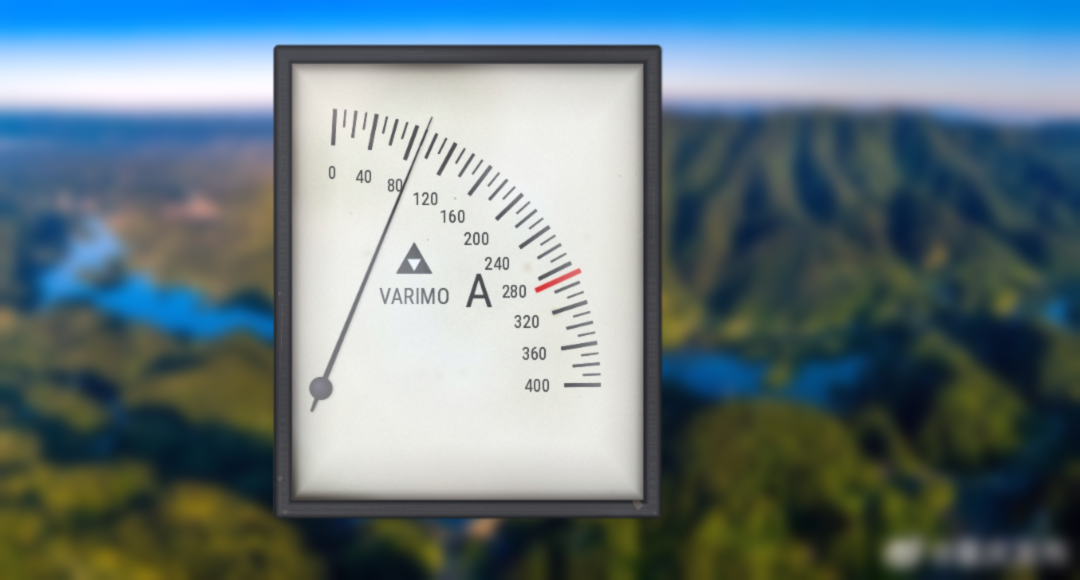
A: 90A
